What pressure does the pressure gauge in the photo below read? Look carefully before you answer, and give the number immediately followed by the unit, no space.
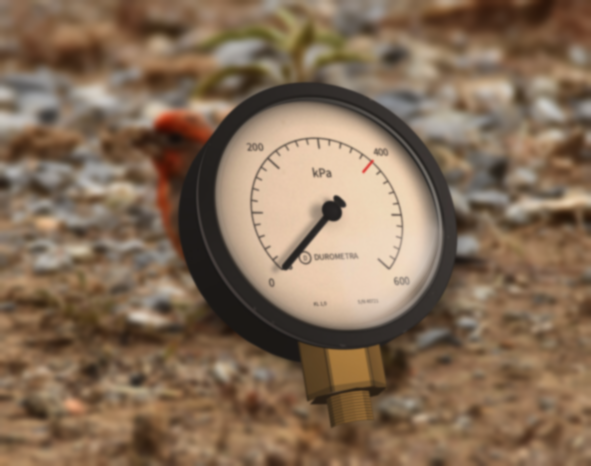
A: 0kPa
